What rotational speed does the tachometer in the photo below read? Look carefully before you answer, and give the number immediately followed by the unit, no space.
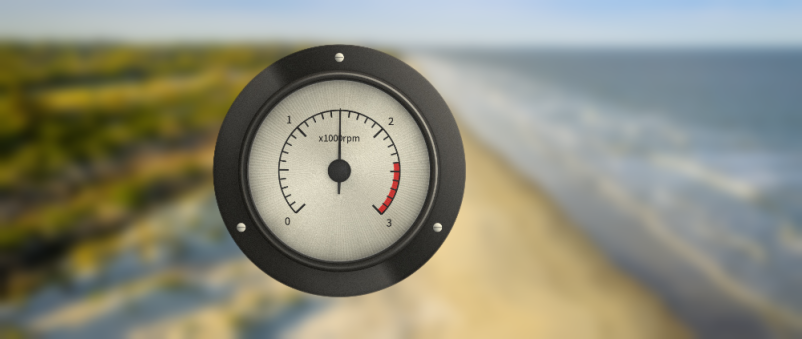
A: 1500rpm
